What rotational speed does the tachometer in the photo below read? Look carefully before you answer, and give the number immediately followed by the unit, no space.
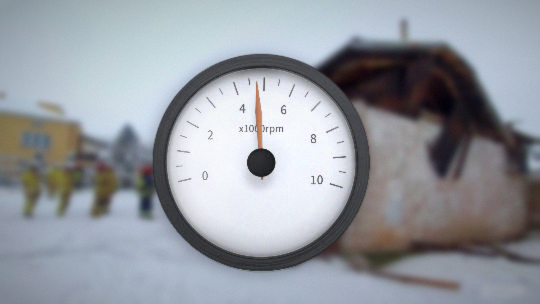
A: 4750rpm
